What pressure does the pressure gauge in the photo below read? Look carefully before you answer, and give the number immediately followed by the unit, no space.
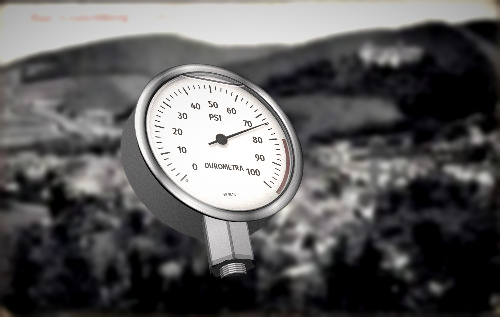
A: 74psi
